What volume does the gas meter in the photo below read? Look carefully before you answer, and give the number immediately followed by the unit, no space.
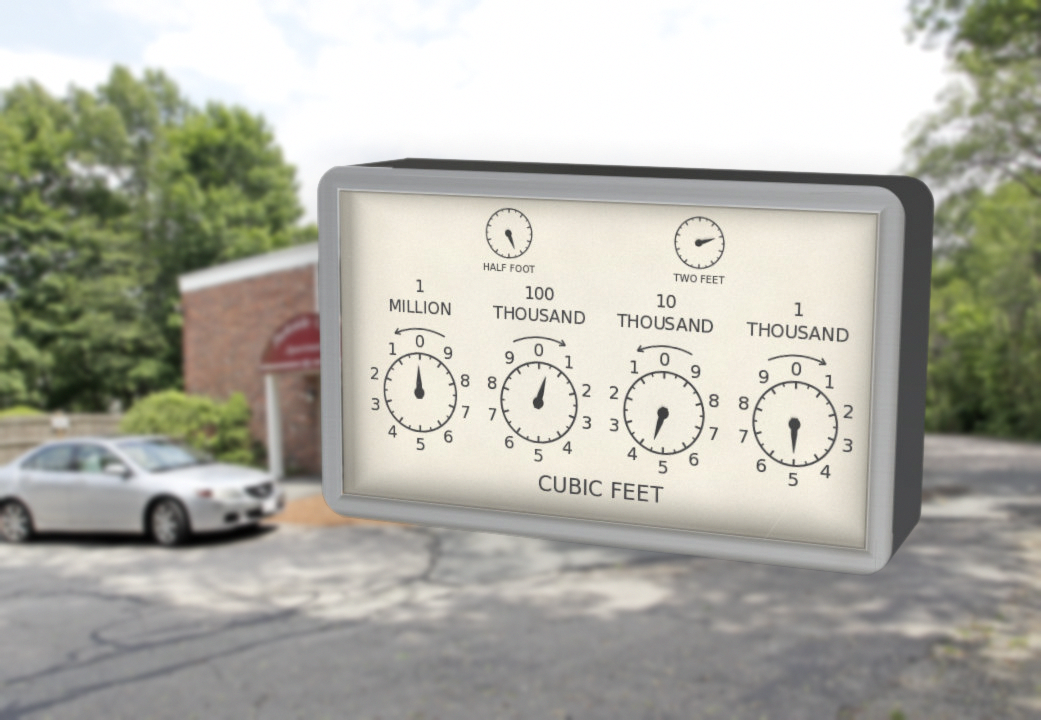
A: 4500ft³
